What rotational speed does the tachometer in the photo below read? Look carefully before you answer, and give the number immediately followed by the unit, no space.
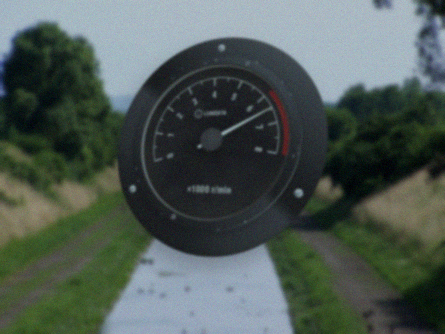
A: 6500rpm
